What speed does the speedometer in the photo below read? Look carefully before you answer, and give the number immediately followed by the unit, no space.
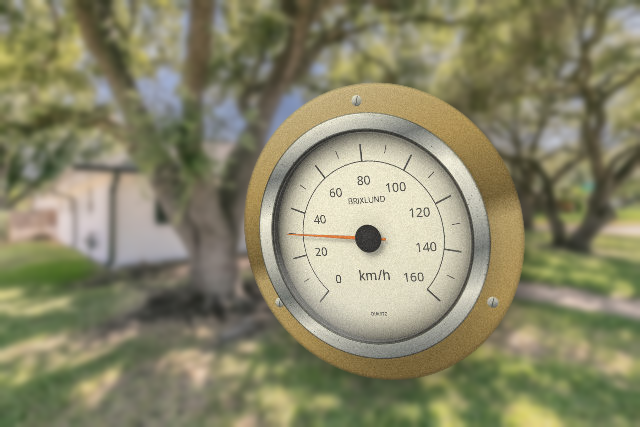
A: 30km/h
